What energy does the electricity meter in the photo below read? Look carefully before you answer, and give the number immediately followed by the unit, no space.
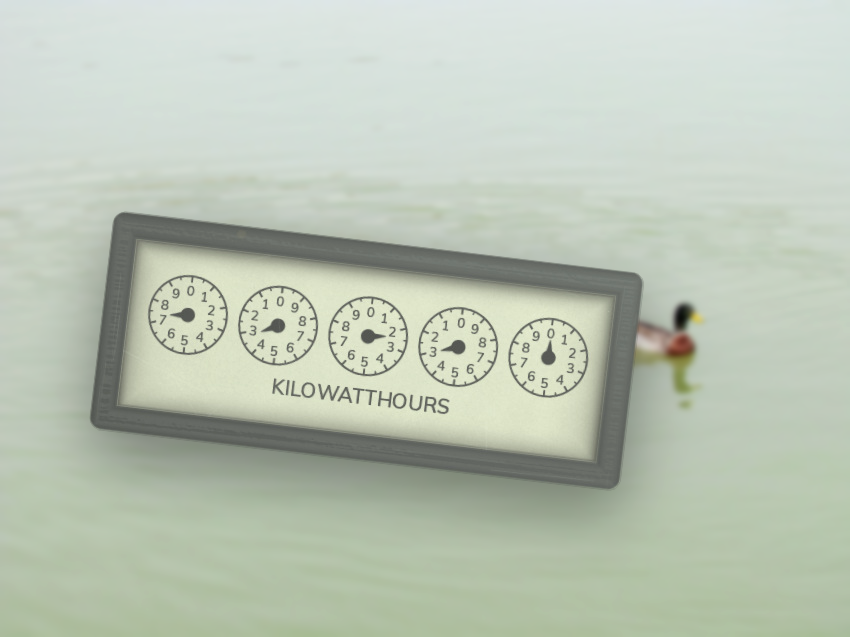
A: 73230kWh
